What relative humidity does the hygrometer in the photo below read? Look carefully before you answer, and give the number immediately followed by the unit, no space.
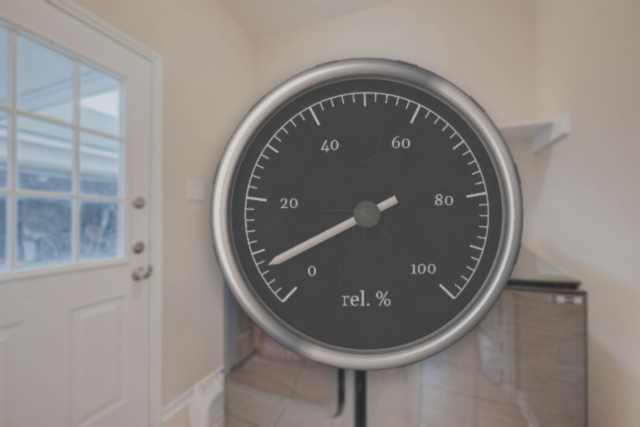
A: 7%
